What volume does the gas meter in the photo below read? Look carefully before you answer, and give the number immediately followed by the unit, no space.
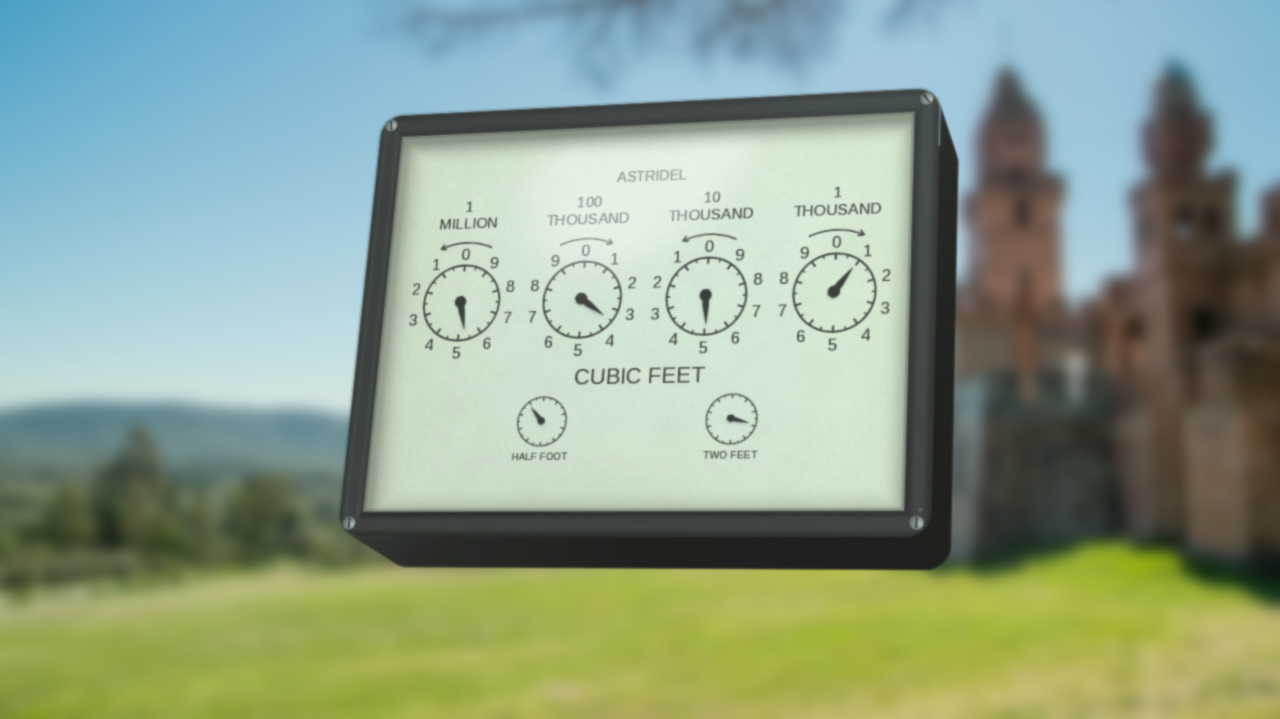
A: 535100ft³
